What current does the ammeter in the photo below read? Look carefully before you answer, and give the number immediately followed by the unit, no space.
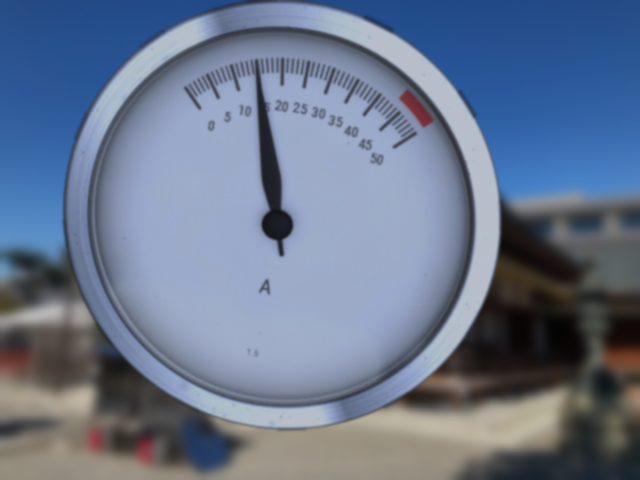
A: 15A
